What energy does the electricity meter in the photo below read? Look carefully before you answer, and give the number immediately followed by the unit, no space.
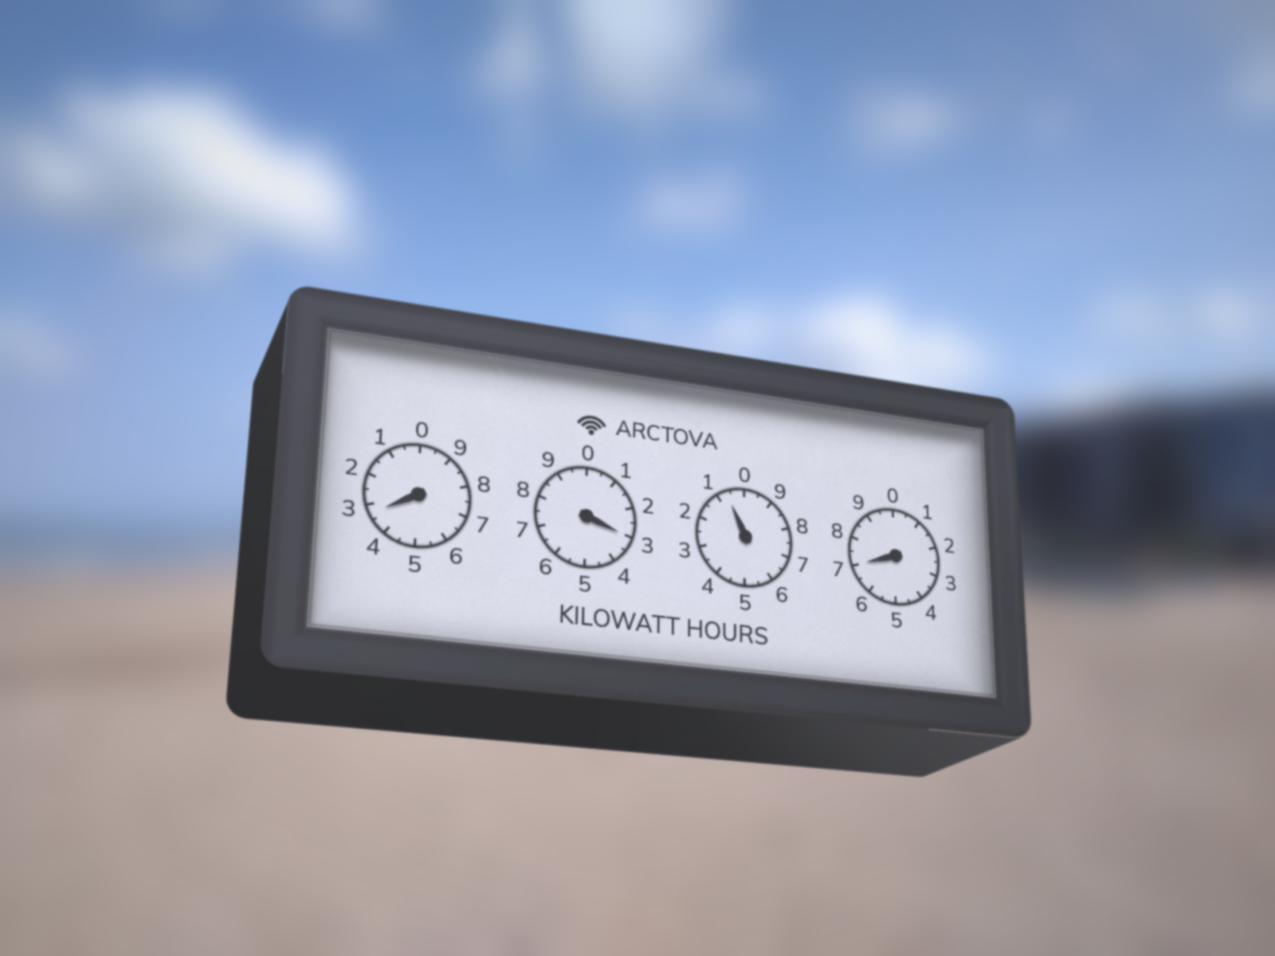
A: 3307kWh
